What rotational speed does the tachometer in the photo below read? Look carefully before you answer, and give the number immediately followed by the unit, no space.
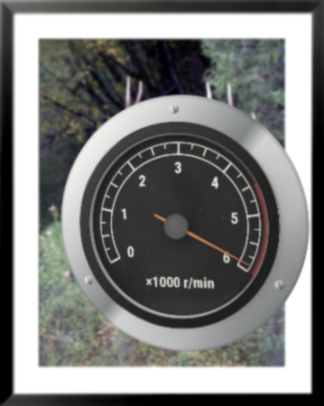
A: 5875rpm
